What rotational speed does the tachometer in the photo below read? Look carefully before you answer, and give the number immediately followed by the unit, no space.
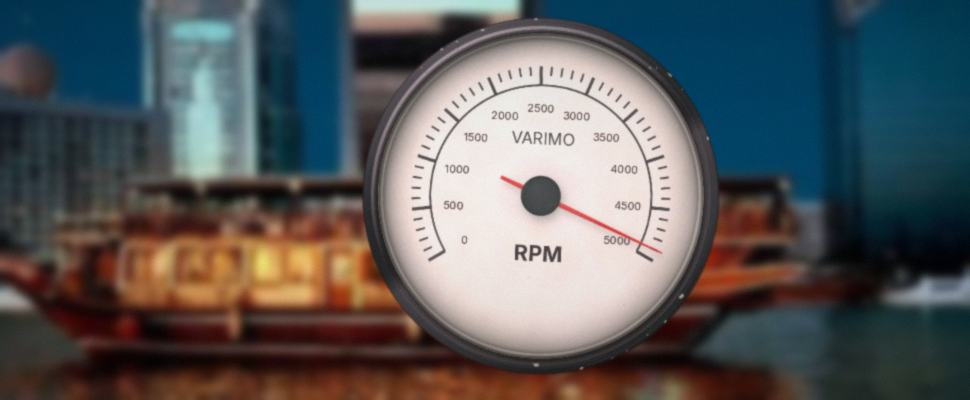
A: 4900rpm
